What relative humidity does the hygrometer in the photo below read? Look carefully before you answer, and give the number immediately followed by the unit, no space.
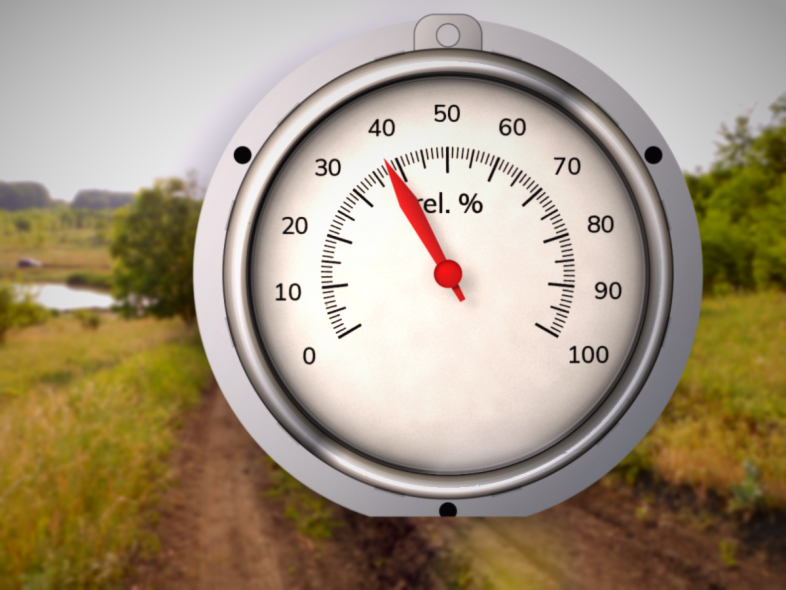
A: 38%
